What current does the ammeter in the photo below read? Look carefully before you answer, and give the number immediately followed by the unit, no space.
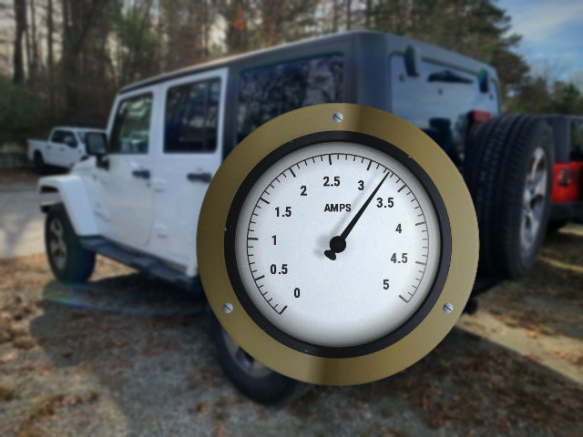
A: 3.25A
